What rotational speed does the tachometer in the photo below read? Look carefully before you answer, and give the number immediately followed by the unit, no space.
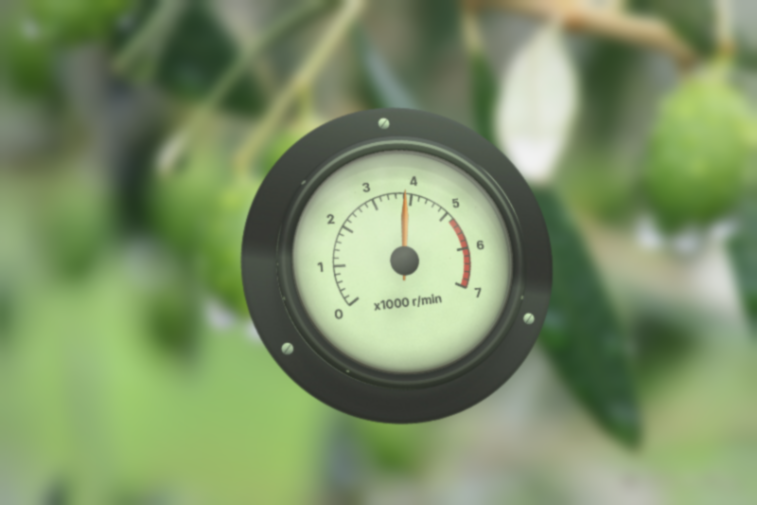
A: 3800rpm
